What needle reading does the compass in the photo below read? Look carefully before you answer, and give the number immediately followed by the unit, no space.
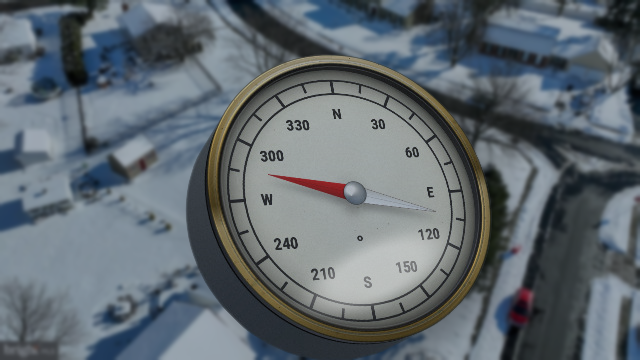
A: 285°
